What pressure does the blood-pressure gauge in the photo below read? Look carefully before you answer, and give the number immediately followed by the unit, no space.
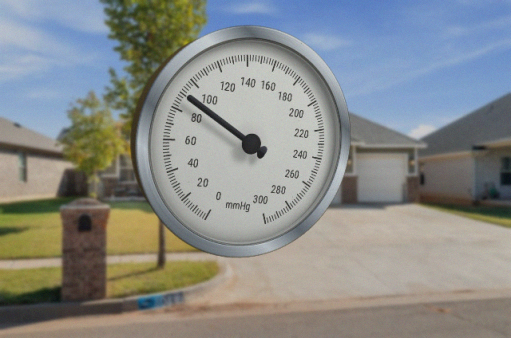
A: 90mmHg
